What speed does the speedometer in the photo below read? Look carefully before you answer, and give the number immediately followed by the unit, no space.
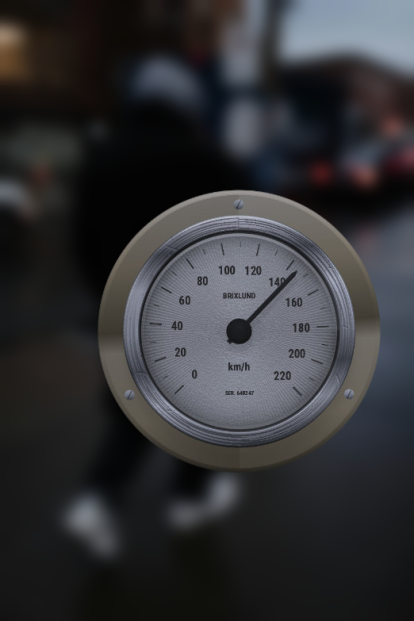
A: 145km/h
